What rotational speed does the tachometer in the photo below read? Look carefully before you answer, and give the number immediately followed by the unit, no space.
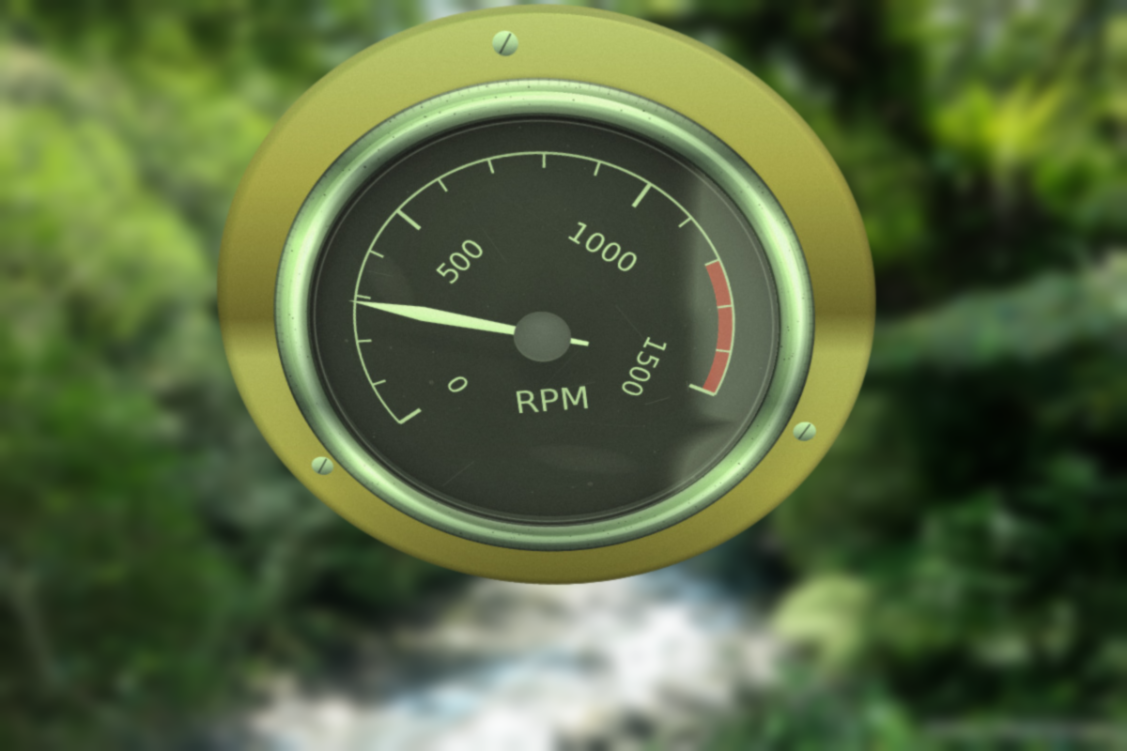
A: 300rpm
